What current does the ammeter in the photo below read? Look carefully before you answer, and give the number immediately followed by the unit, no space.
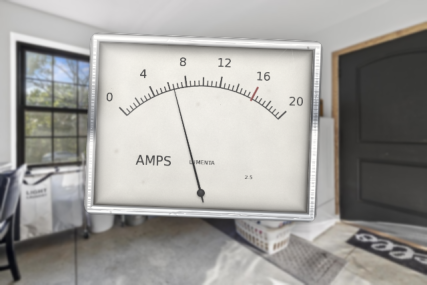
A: 6.5A
